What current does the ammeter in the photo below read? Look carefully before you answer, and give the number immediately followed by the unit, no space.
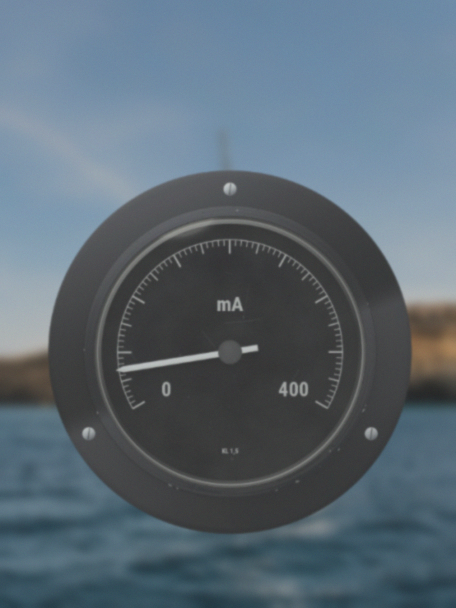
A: 35mA
